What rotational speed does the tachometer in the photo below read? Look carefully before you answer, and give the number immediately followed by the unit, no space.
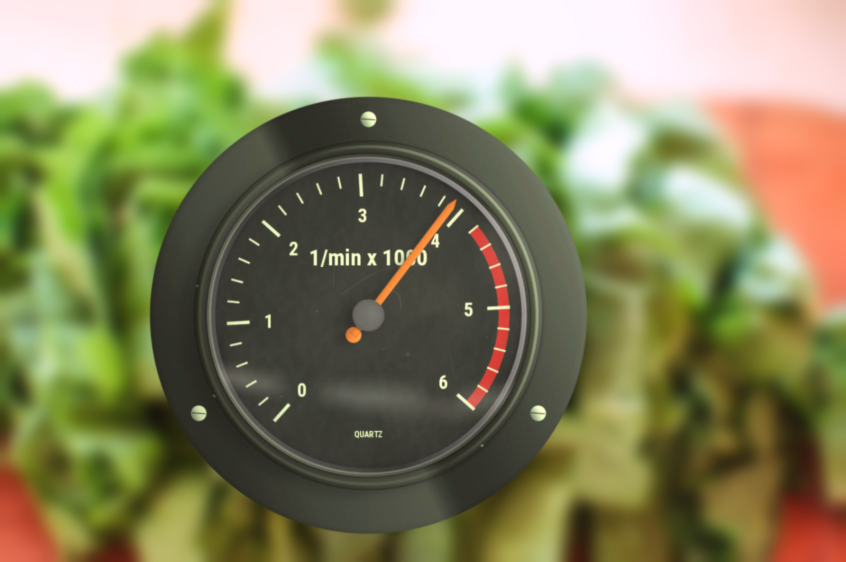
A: 3900rpm
